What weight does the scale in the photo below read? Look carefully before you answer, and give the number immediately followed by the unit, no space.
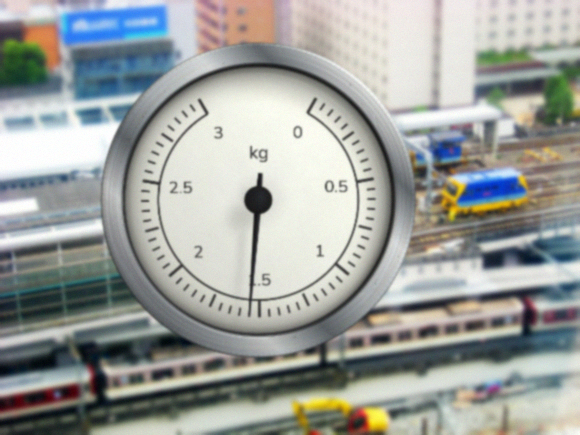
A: 1.55kg
